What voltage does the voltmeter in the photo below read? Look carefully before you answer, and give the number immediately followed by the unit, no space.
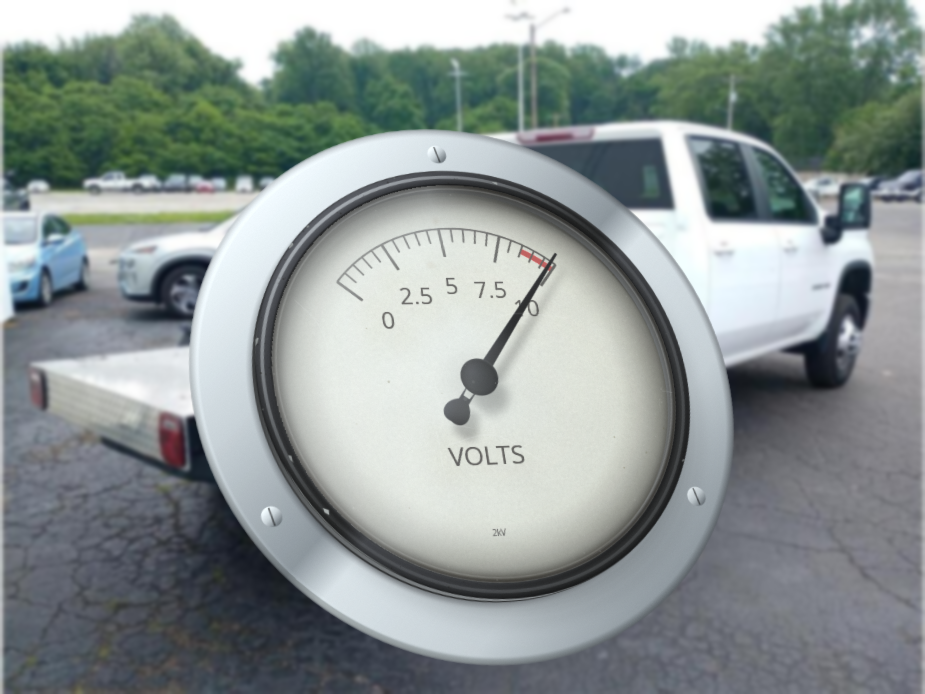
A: 9.75V
